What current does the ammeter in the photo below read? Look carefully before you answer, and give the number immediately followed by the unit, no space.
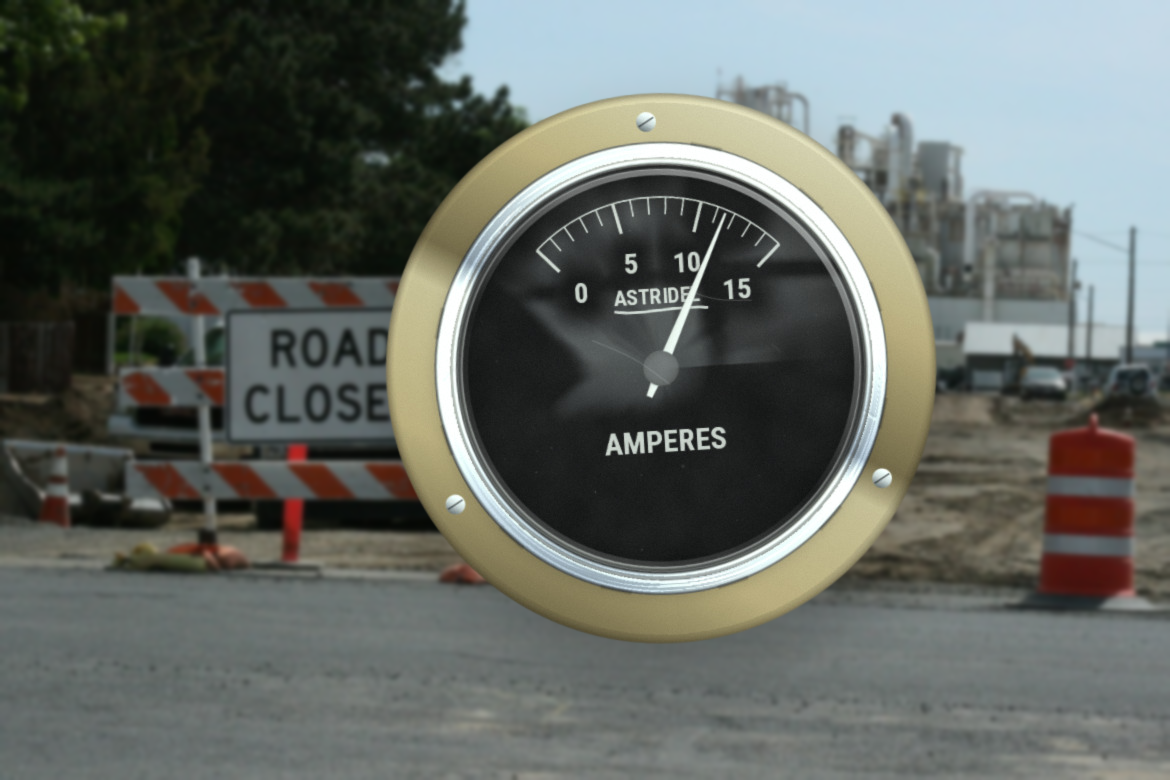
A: 11.5A
